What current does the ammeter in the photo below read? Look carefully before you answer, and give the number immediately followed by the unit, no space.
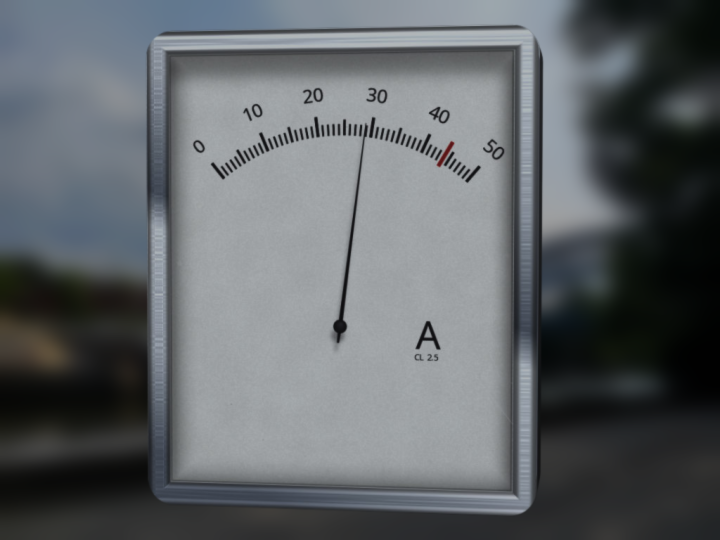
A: 29A
